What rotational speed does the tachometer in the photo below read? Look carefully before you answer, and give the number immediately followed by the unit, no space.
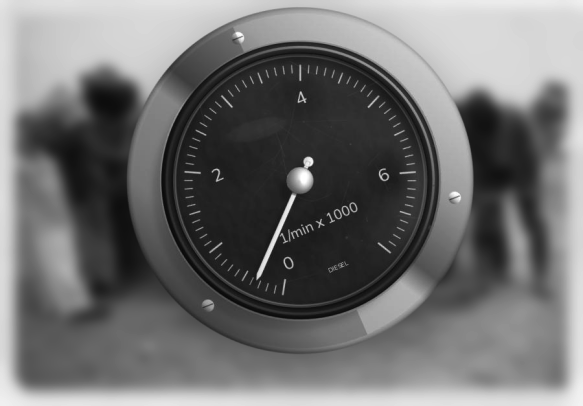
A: 350rpm
